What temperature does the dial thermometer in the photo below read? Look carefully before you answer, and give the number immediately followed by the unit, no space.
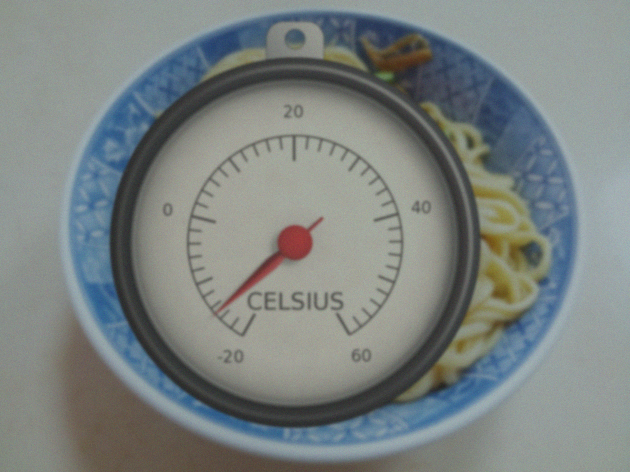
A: -15°C
